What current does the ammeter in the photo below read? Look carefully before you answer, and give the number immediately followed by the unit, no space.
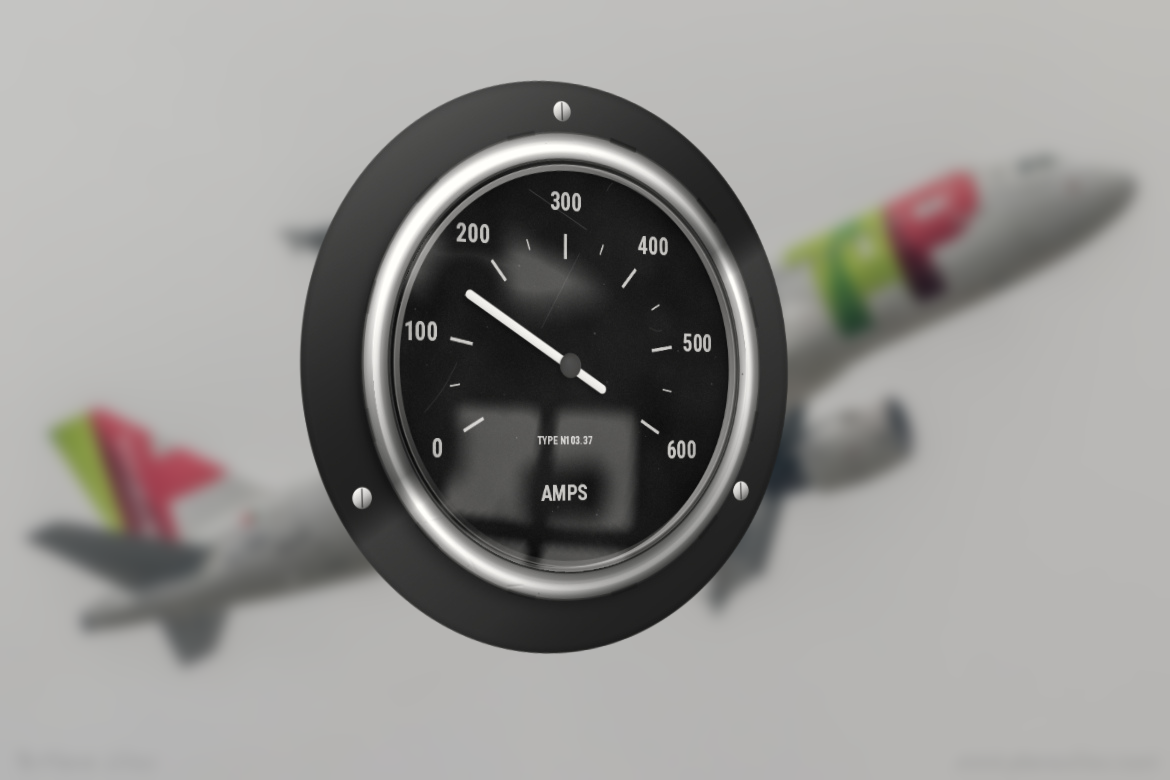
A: 150A
